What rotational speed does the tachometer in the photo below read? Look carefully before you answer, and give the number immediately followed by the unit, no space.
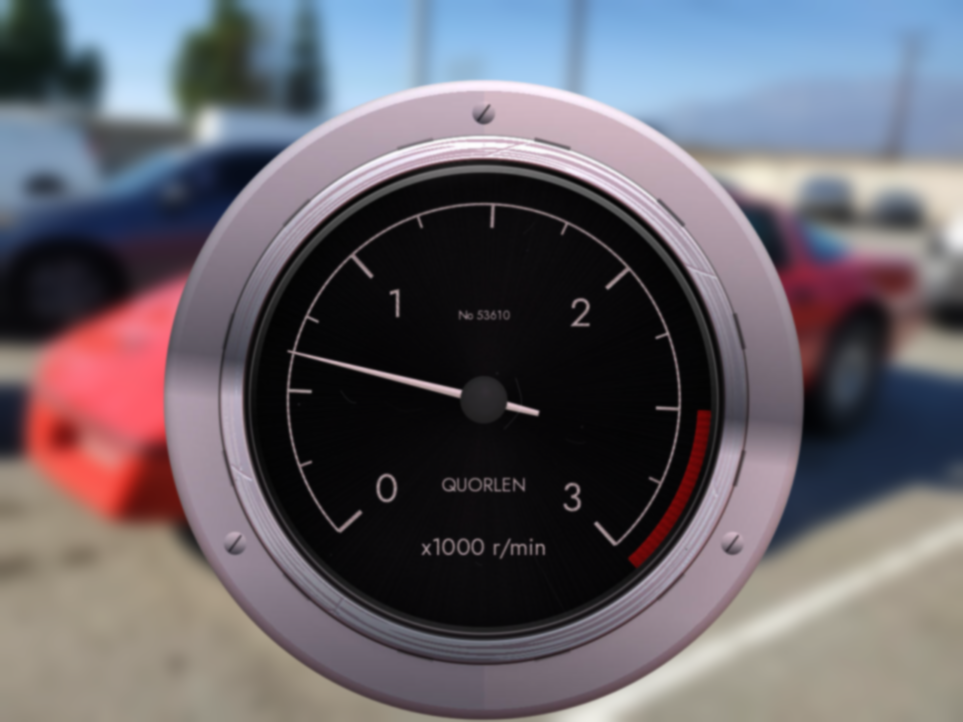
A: 625rpm
